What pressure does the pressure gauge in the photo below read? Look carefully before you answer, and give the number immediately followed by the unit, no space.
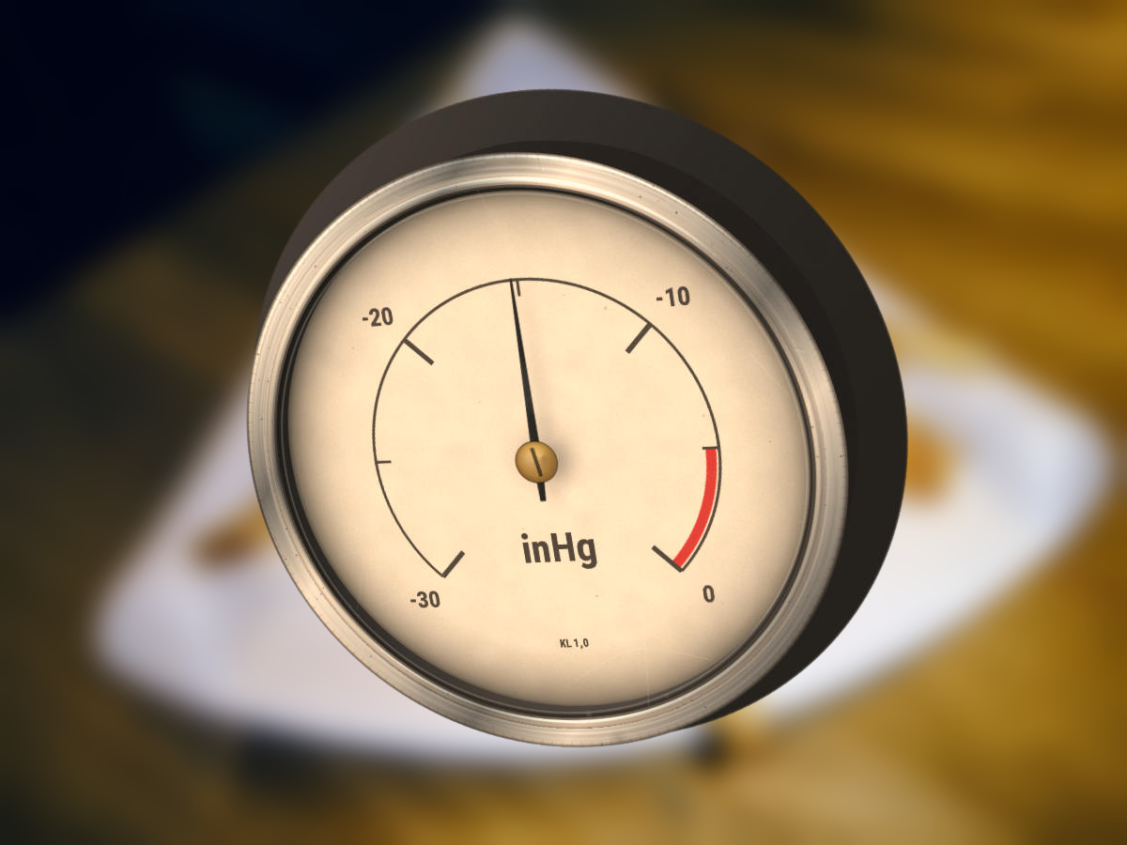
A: -15inHg
